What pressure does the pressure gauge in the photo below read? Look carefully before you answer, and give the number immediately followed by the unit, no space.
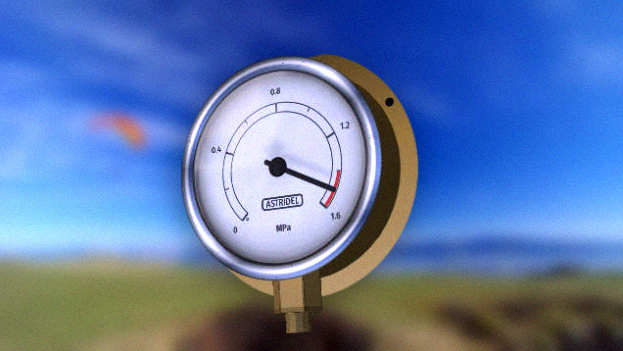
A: 1.5MPa
